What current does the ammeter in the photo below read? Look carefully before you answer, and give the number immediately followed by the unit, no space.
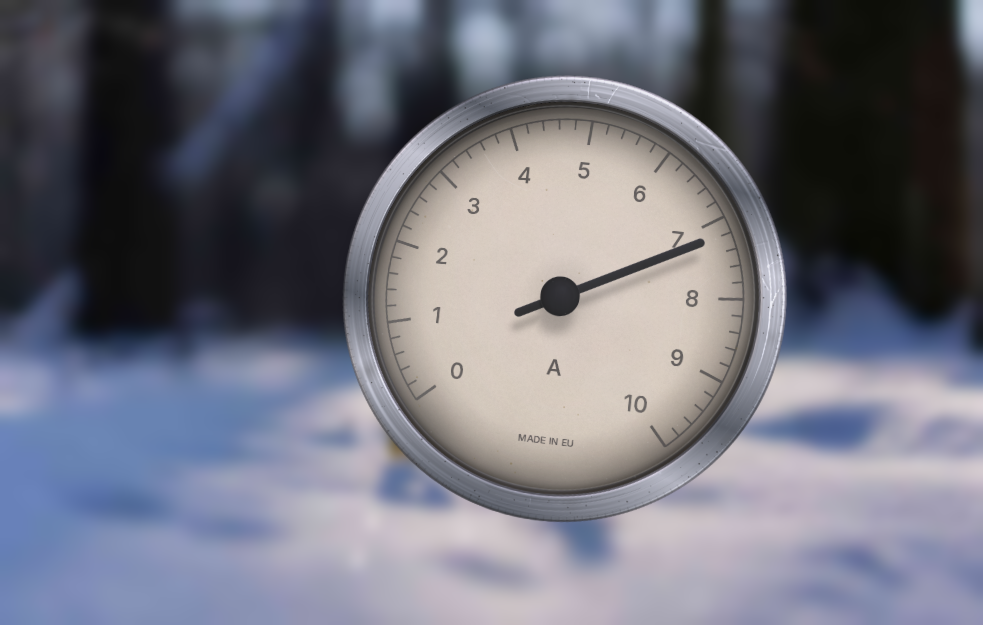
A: 7.2A
